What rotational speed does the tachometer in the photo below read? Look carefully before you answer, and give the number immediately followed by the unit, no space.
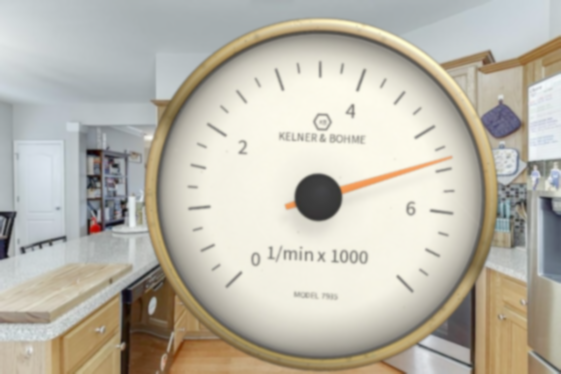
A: 5375rpm
